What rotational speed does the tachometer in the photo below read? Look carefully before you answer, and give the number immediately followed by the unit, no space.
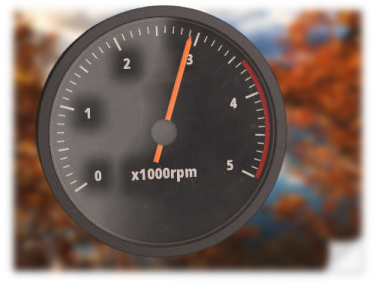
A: 2900rpm
